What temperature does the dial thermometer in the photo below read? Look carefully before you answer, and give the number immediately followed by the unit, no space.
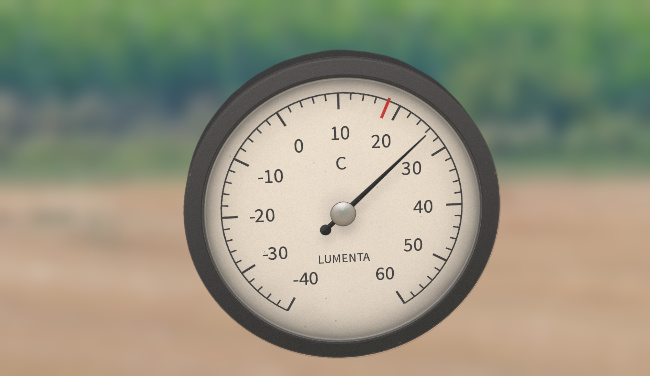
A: 26°C
